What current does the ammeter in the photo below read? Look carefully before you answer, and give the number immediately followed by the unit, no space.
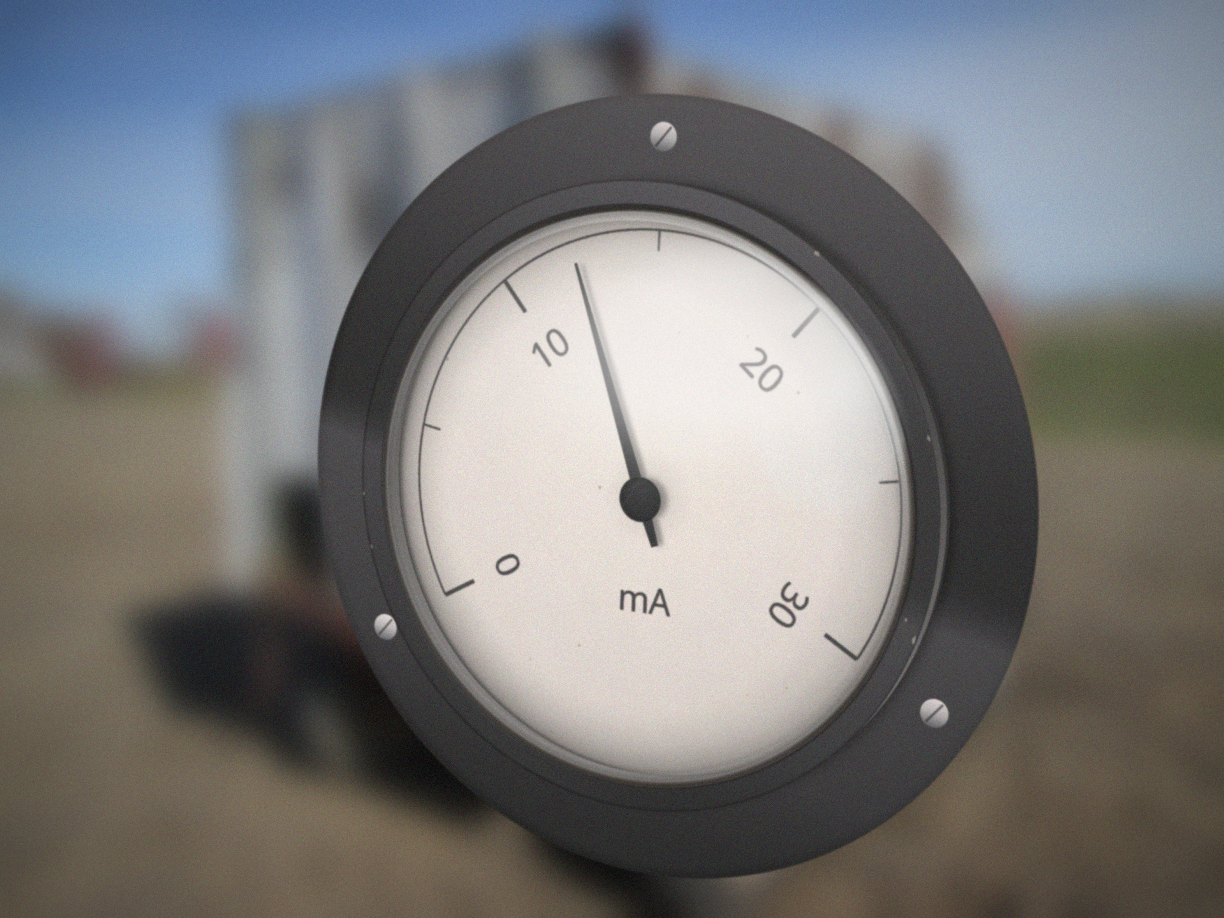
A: 12.5mA
